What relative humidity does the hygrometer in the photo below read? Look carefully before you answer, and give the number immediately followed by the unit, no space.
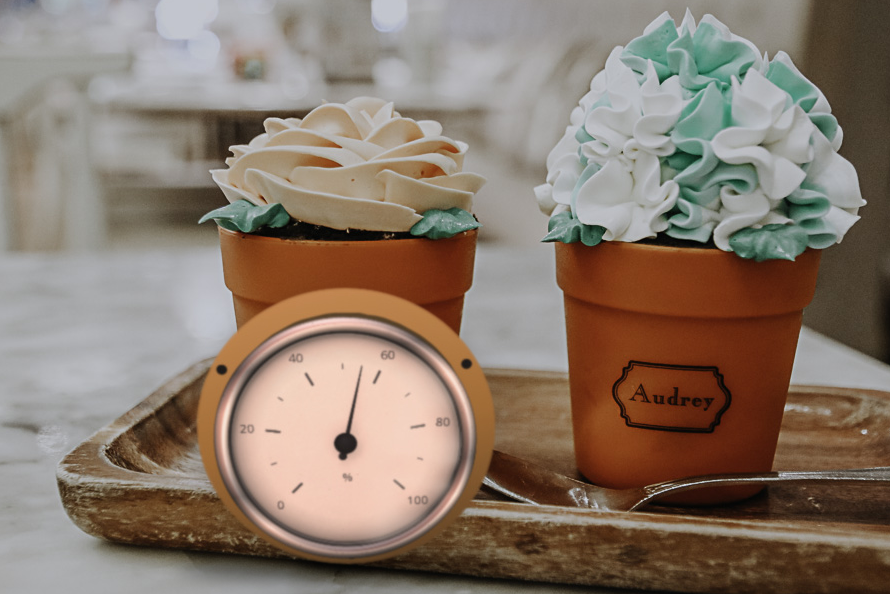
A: 55%
